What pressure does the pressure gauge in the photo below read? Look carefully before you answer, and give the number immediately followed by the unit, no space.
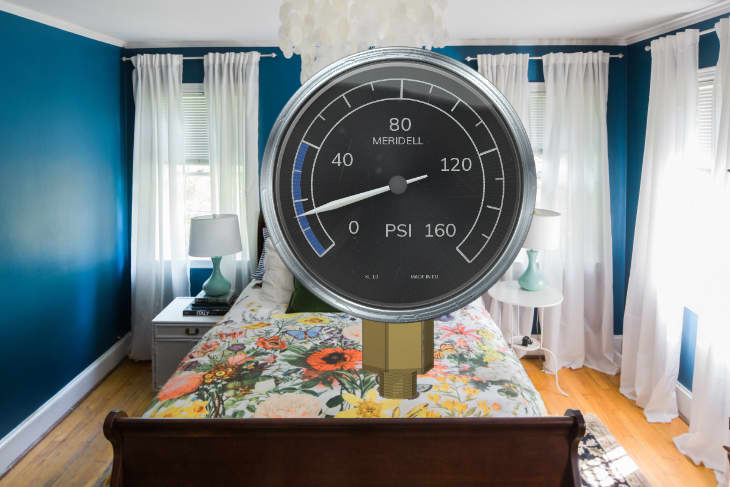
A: 15psi
